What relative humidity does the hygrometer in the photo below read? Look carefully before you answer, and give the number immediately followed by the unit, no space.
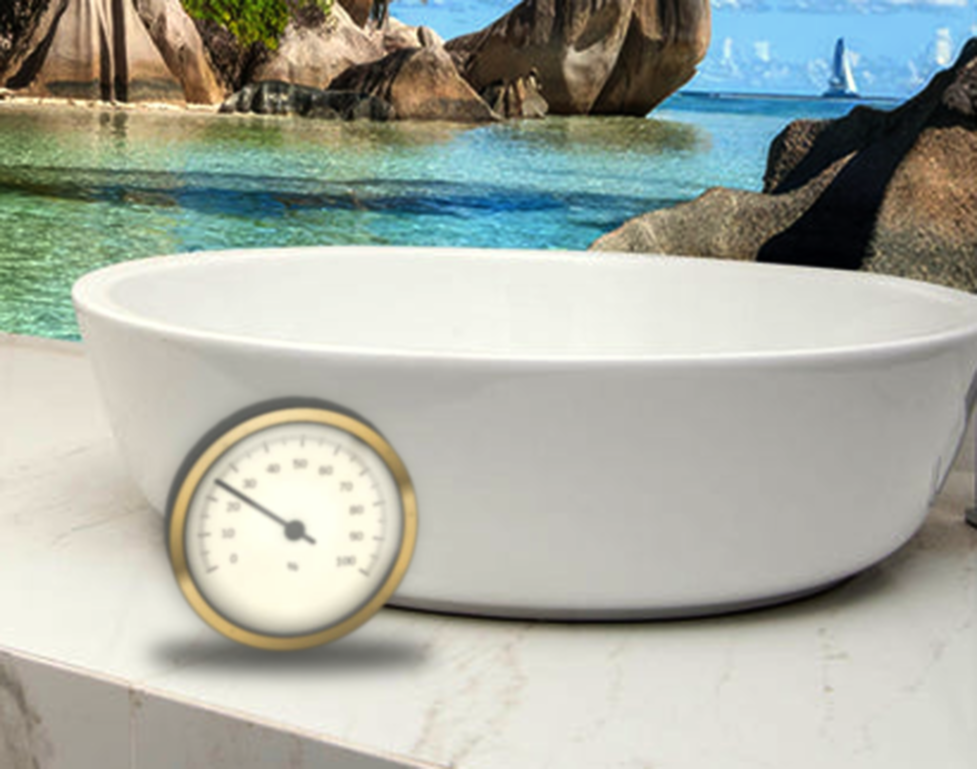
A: 25%
